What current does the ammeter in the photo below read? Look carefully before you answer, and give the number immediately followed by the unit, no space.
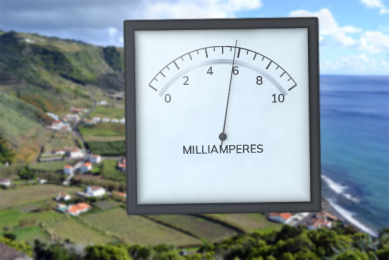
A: 5.75mA
